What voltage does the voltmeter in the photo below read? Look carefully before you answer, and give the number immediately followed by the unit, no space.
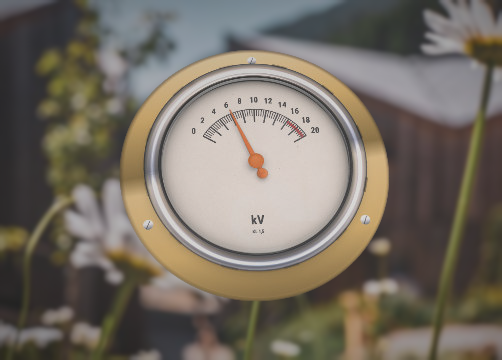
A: 6kV
